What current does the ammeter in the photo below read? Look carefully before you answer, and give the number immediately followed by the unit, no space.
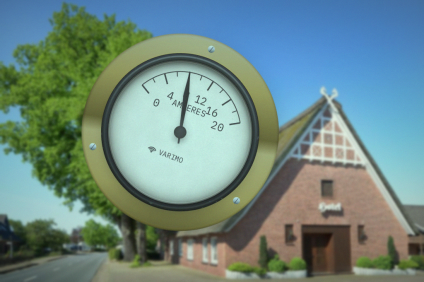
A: 8A
